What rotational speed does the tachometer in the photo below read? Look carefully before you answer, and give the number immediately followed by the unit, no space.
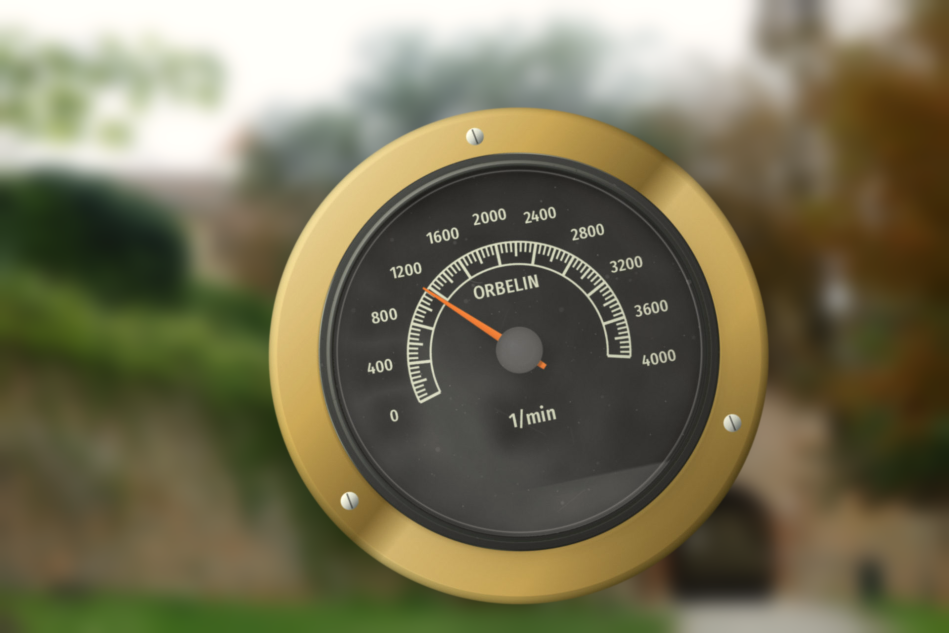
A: 1150rpm
